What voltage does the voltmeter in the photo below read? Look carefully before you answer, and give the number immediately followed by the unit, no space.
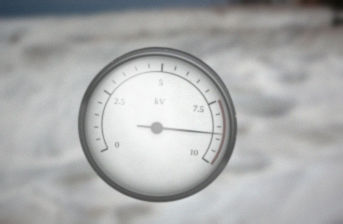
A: 8.75kV
